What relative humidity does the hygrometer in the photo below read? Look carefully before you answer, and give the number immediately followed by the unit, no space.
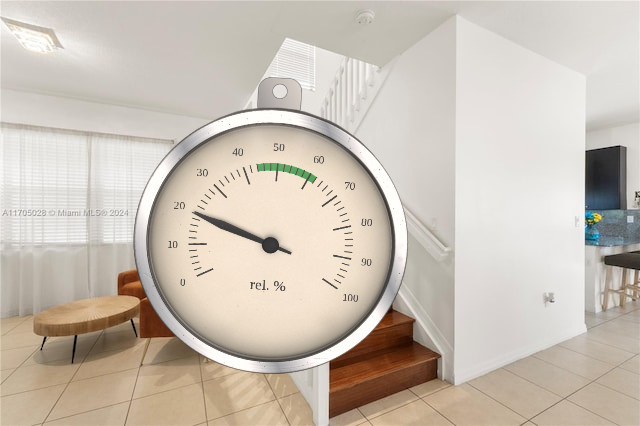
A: 20%
